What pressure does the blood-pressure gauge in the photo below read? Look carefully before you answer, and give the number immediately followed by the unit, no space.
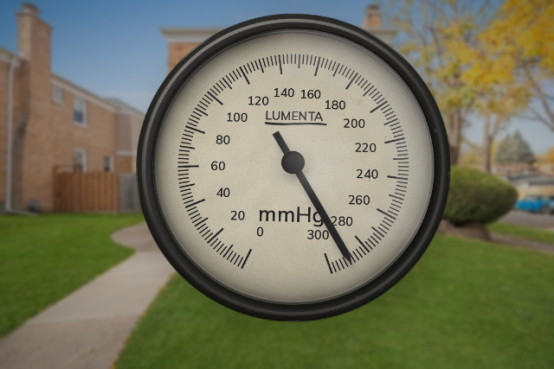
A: 290mmHg
